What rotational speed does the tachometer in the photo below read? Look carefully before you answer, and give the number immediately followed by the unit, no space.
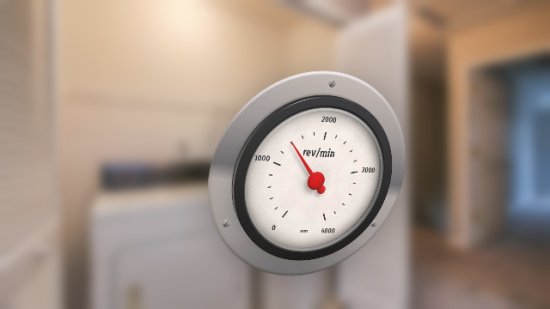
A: 1400rpm
